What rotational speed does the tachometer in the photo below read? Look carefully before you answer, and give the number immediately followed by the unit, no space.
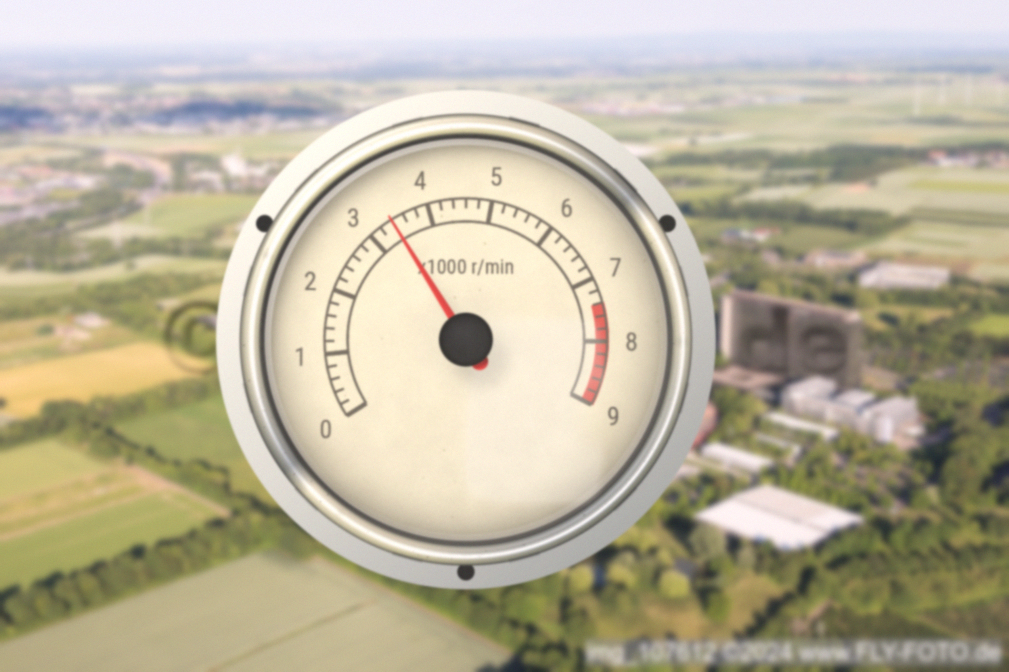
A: 3400rpm
